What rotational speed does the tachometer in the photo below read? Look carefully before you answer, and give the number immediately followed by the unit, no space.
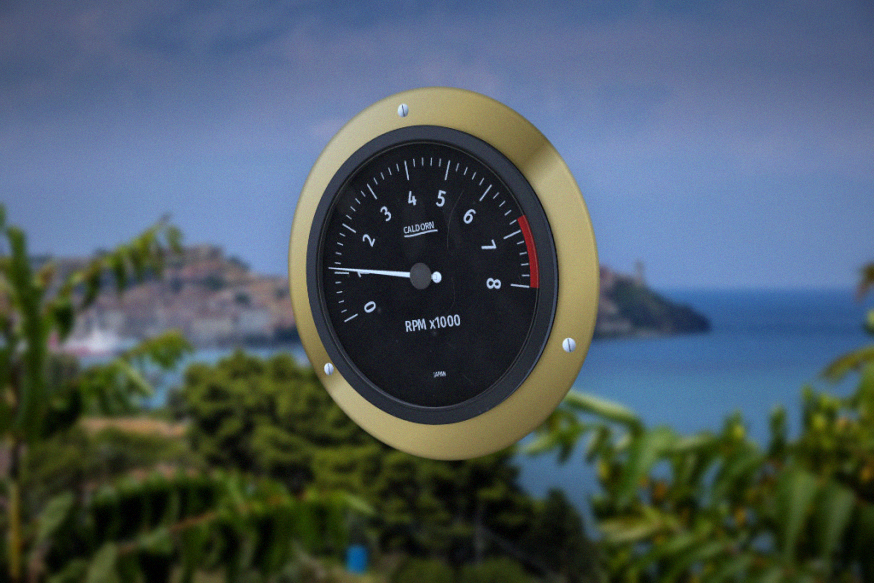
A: 1100rpm
